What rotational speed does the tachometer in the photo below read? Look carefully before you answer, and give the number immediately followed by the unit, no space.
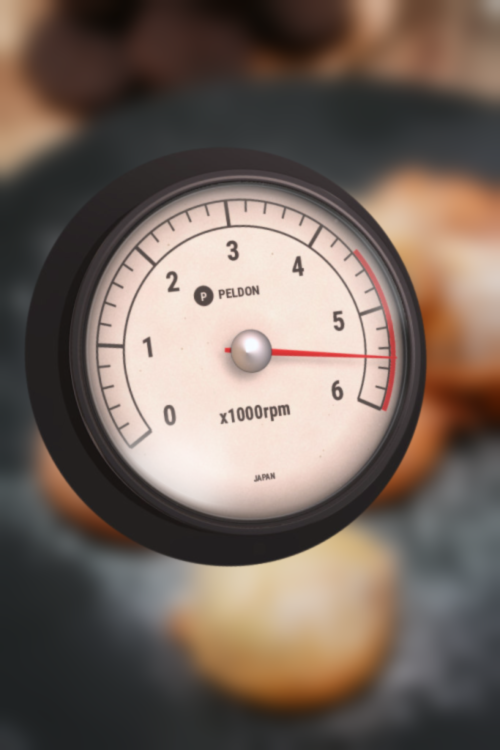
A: 5500rpm
